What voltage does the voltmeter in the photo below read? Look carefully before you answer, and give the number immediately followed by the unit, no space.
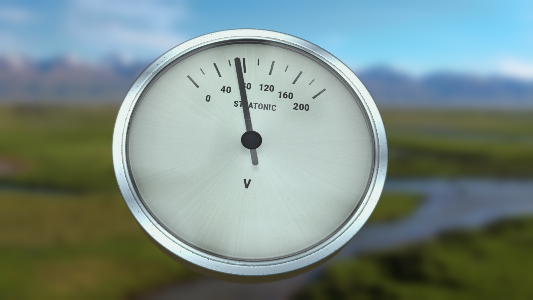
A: 70V
